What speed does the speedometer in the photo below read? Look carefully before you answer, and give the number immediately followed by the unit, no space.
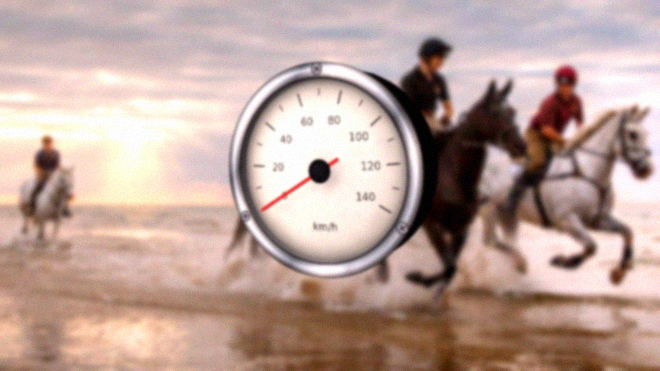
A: 0km/h
